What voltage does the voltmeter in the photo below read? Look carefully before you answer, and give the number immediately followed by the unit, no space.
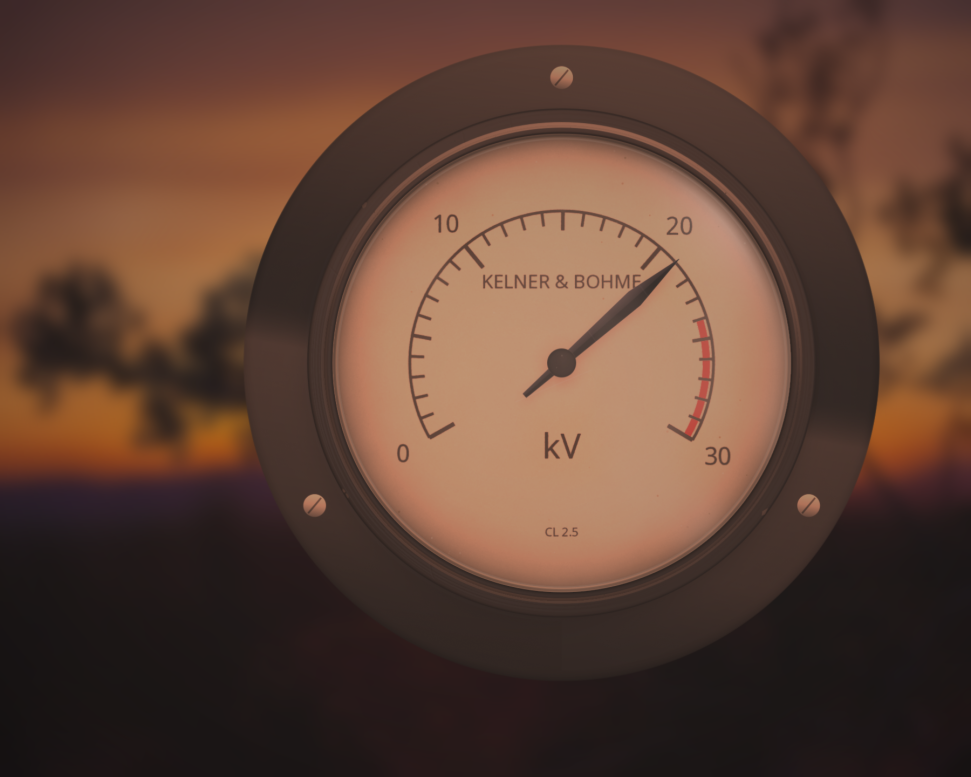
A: 21kV
